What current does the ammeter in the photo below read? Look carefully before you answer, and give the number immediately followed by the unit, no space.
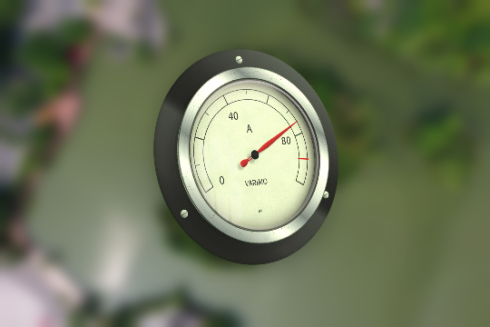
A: 75A
